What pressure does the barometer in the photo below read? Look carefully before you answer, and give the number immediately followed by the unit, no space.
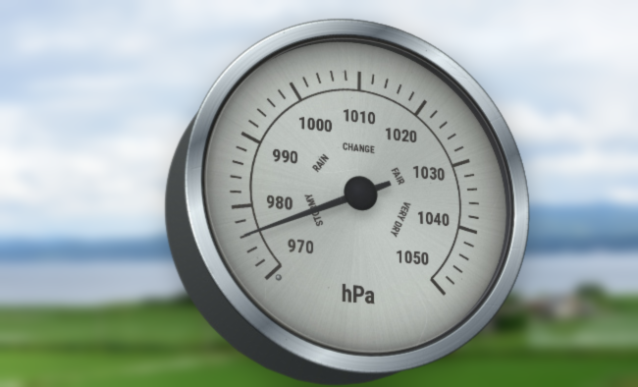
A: 976hPa
